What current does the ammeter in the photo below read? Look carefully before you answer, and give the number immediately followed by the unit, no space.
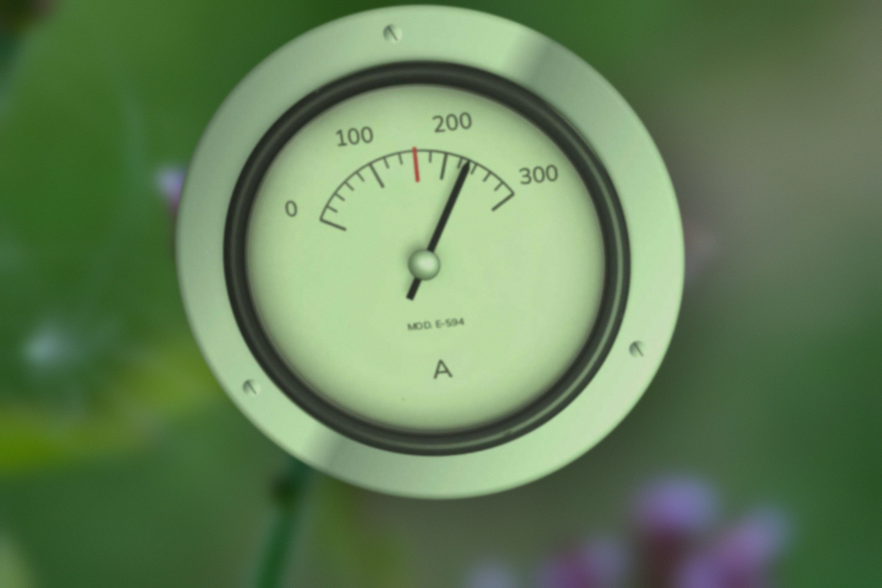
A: 230A
